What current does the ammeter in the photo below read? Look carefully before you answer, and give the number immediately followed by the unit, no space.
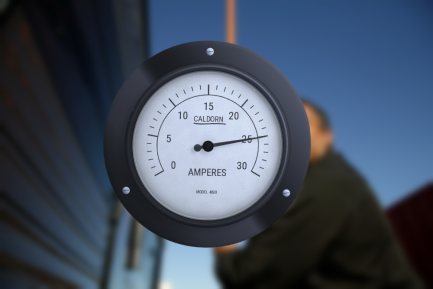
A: 25A
